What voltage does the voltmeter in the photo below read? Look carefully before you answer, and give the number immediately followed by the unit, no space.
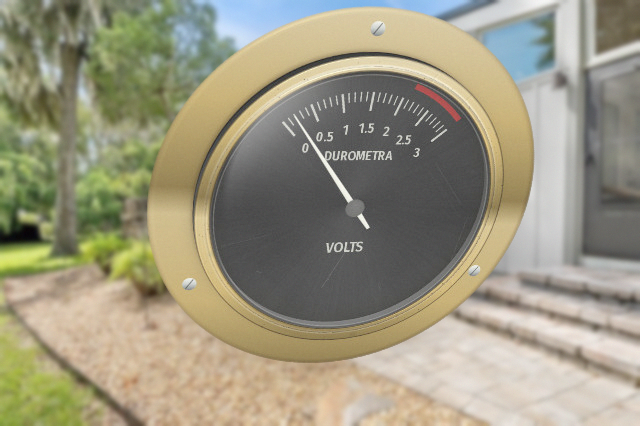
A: 0.2V
